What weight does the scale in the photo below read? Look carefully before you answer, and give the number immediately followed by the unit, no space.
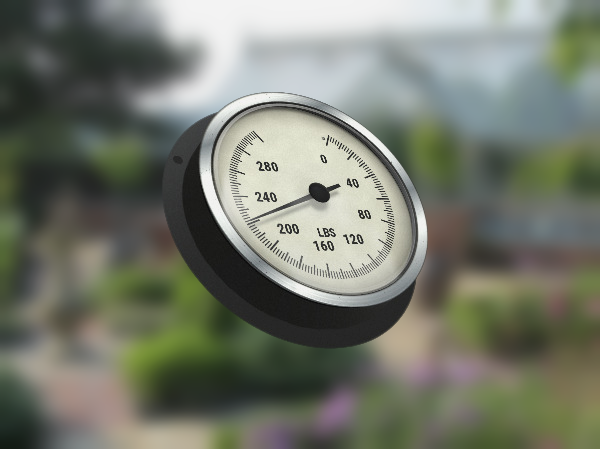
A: 220lb
